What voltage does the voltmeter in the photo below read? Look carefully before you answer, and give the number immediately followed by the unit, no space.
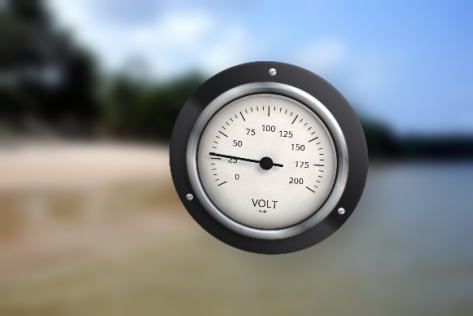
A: 30V
